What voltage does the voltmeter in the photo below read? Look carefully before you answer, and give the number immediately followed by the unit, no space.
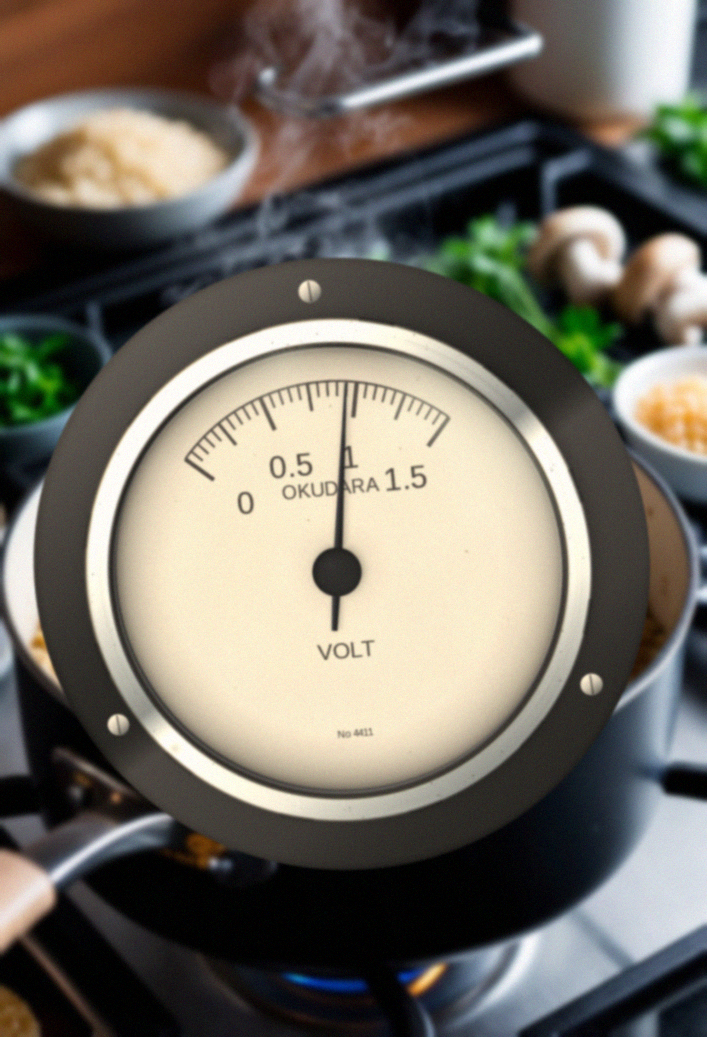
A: 0.95V
